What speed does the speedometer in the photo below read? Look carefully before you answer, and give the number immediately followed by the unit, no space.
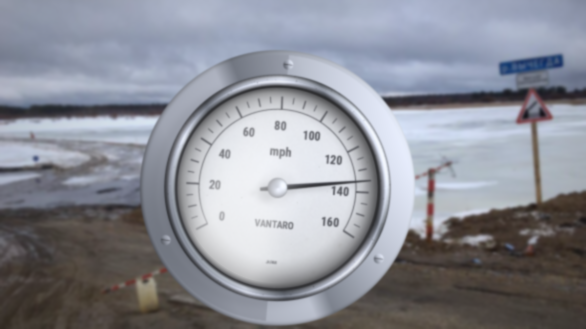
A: 135mph
